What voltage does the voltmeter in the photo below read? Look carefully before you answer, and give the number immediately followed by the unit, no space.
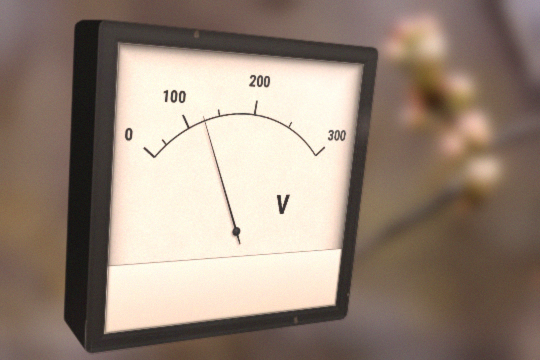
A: 125V
